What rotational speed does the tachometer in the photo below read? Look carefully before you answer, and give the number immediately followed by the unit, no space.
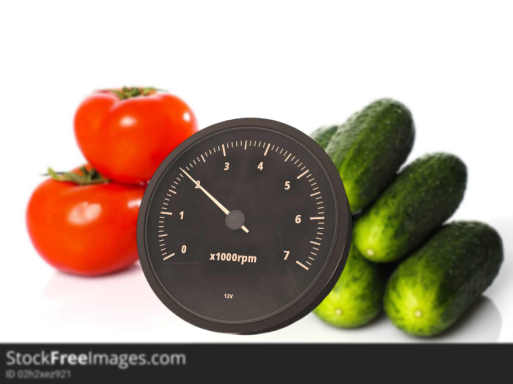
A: 2000rpm
